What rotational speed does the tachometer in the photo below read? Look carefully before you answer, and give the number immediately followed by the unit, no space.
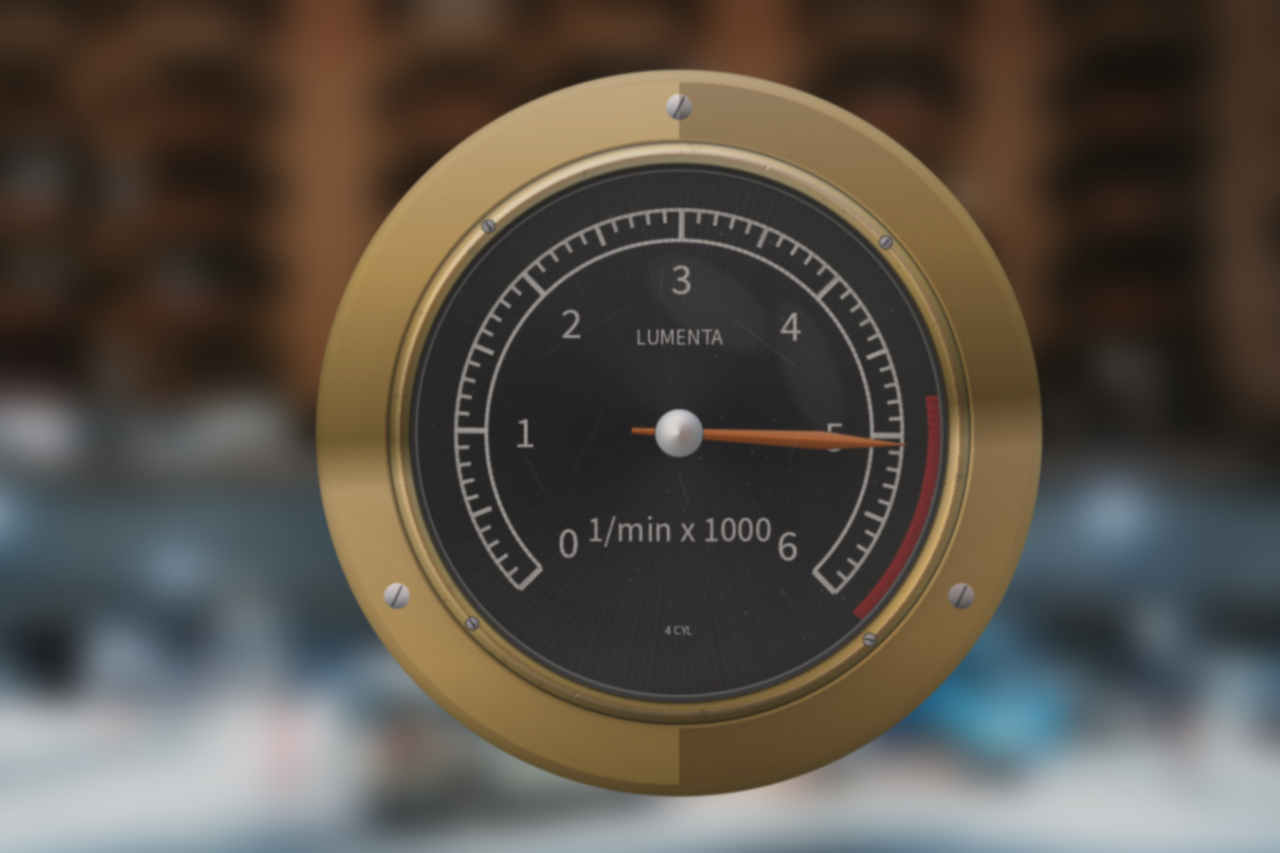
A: 5050rpm
